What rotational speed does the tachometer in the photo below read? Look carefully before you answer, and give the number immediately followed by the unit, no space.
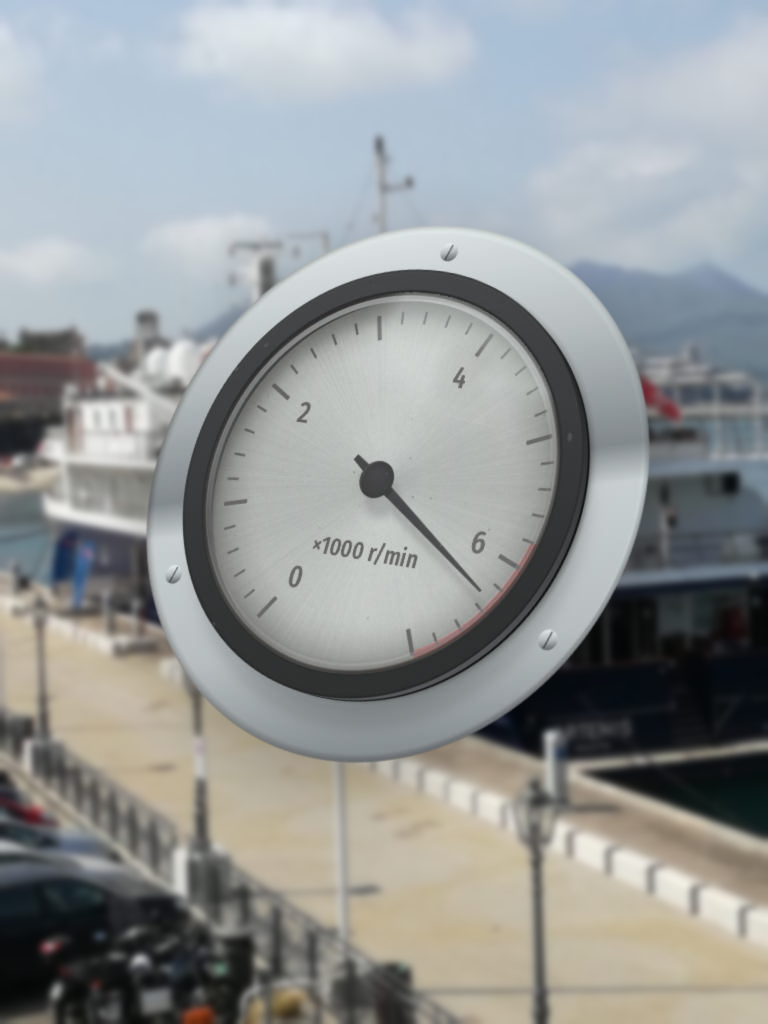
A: 6300rpm
